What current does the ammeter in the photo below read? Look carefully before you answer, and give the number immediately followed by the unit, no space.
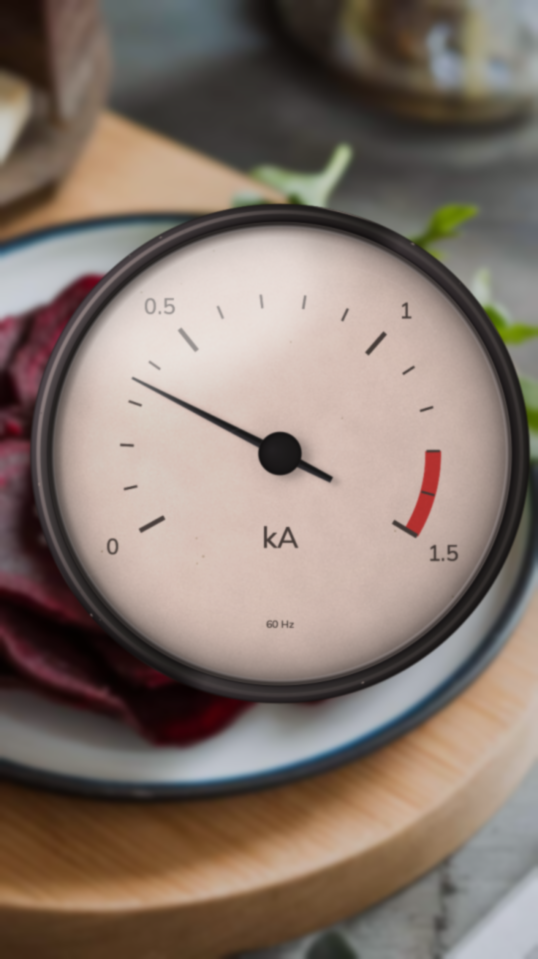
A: 0.35kA
